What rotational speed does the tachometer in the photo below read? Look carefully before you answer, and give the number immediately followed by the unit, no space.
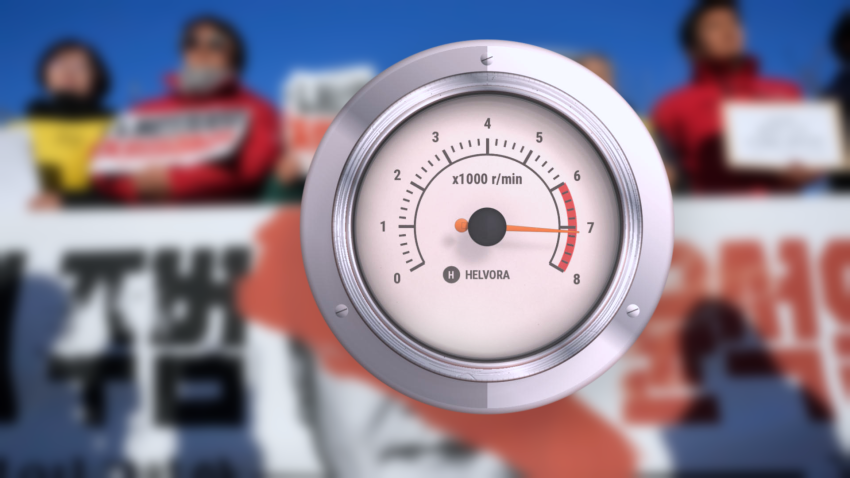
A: 7100rpm
